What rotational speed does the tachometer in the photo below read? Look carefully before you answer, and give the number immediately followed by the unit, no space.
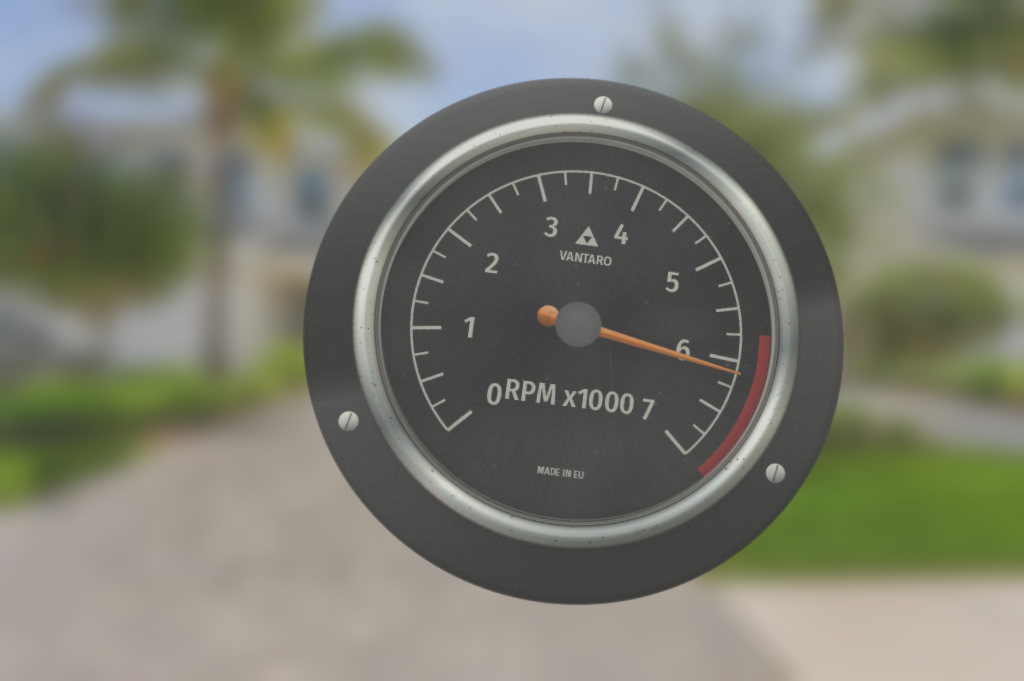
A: 6125rpm
